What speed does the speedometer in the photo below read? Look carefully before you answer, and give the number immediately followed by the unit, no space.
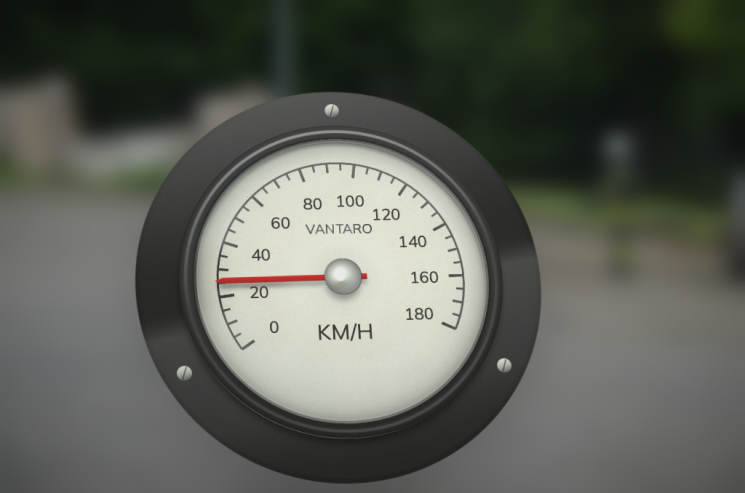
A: 25km/h
